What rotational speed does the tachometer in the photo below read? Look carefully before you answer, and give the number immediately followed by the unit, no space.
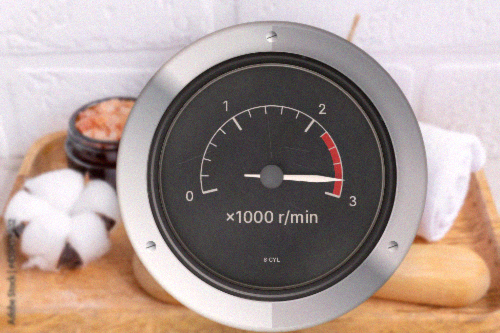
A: 2800rpm
